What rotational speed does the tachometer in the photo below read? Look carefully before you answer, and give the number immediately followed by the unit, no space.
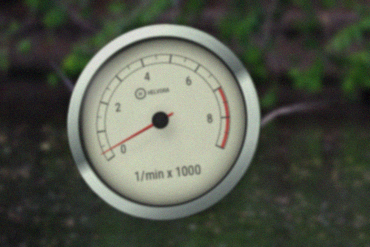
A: 250rpm
